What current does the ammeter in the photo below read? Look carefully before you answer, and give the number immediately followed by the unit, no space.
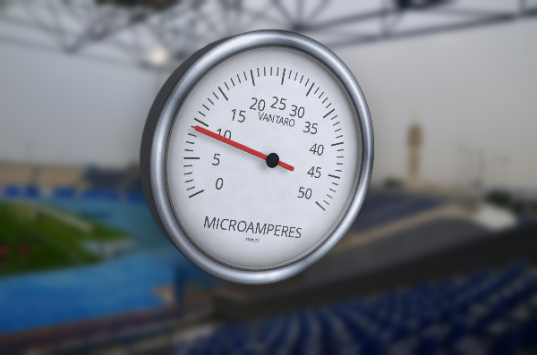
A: 9µA
